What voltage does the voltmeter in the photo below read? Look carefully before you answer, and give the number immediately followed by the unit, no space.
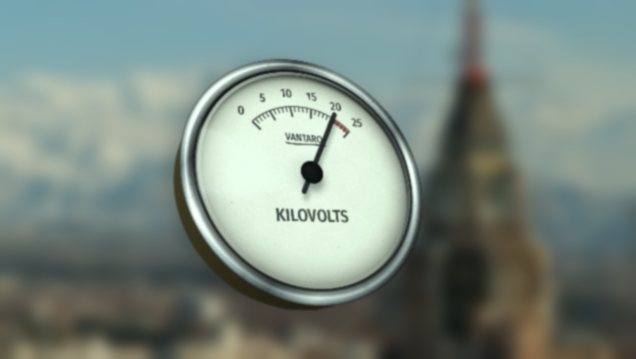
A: 20kV
